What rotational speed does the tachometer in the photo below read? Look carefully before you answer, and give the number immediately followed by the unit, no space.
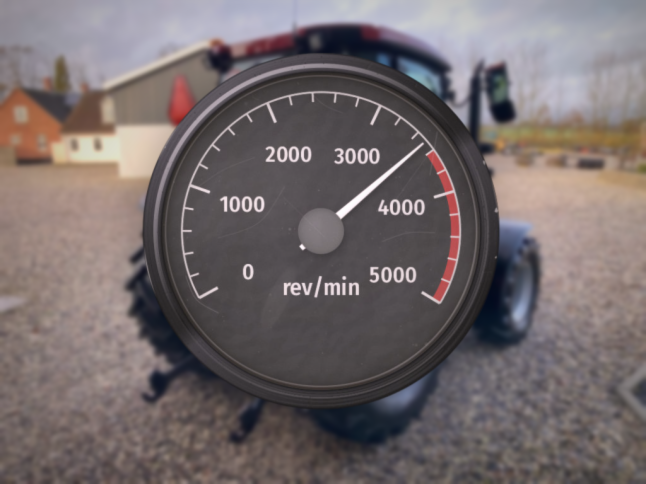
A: 3500rpm
